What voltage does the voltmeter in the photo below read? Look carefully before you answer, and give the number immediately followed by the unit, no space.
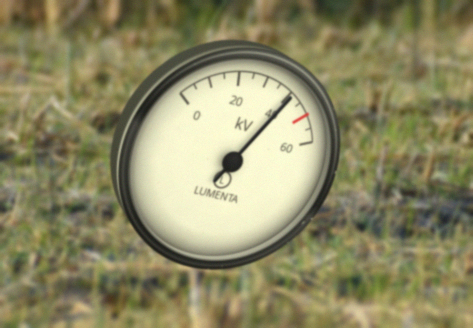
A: 40kV
